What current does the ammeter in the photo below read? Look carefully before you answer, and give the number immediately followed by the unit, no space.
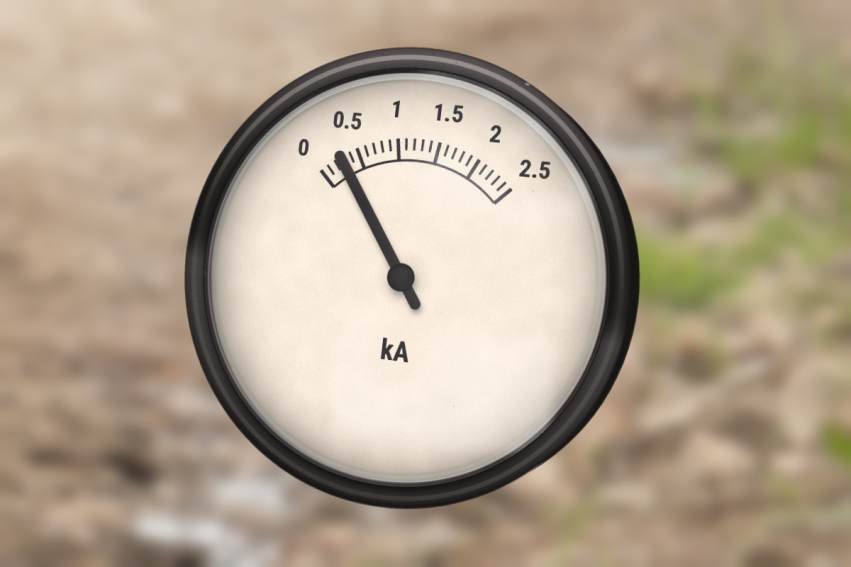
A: 0.3kA
